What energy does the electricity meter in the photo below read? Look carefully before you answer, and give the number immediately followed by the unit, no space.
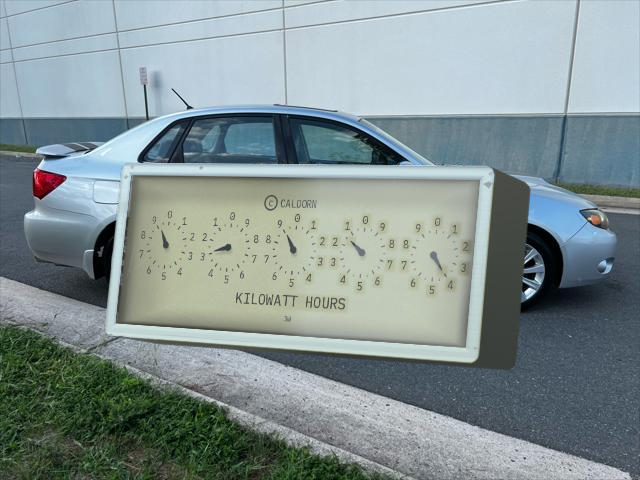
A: 92914kWh
